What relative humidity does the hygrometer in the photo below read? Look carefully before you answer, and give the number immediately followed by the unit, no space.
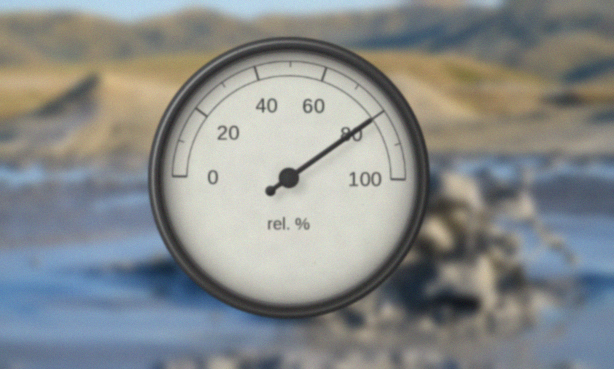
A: 80%
